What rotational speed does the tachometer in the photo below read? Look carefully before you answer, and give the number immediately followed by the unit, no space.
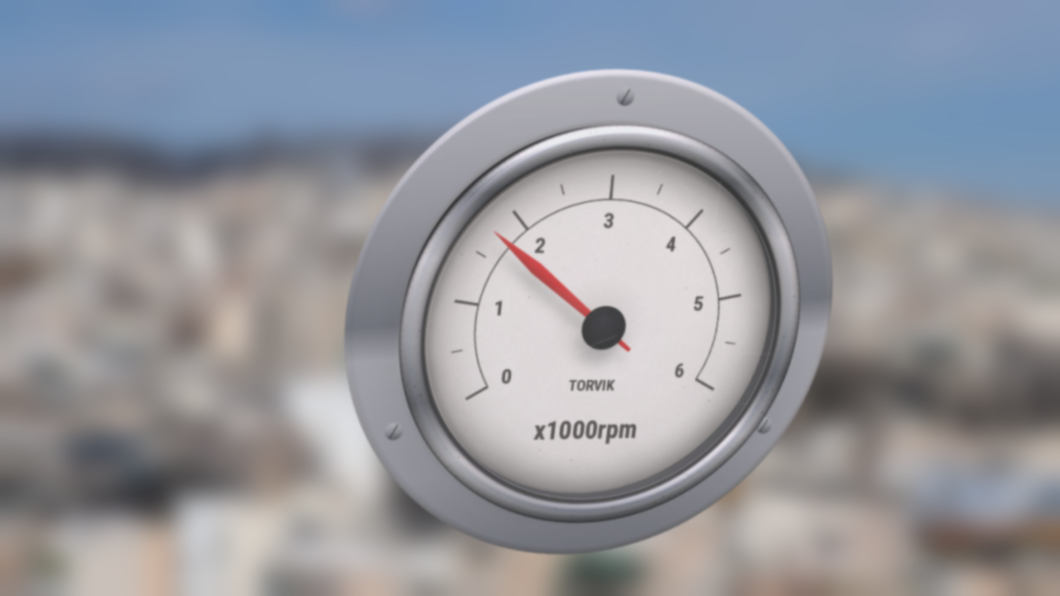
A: 1750rpm
